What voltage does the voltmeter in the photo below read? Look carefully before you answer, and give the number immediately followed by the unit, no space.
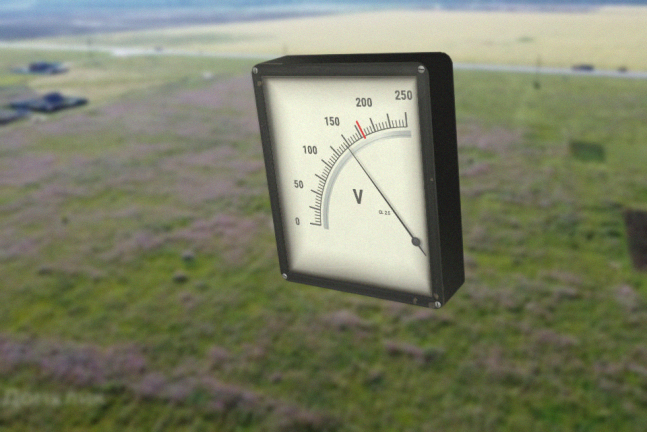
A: 150V
